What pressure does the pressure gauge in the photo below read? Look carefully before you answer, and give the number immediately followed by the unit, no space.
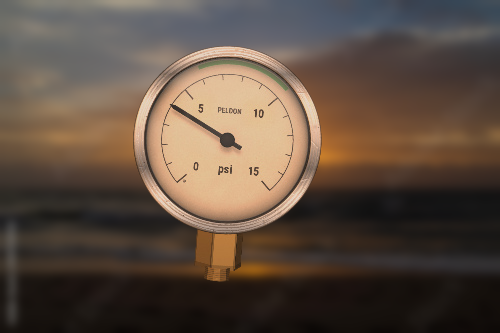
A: 4psi
